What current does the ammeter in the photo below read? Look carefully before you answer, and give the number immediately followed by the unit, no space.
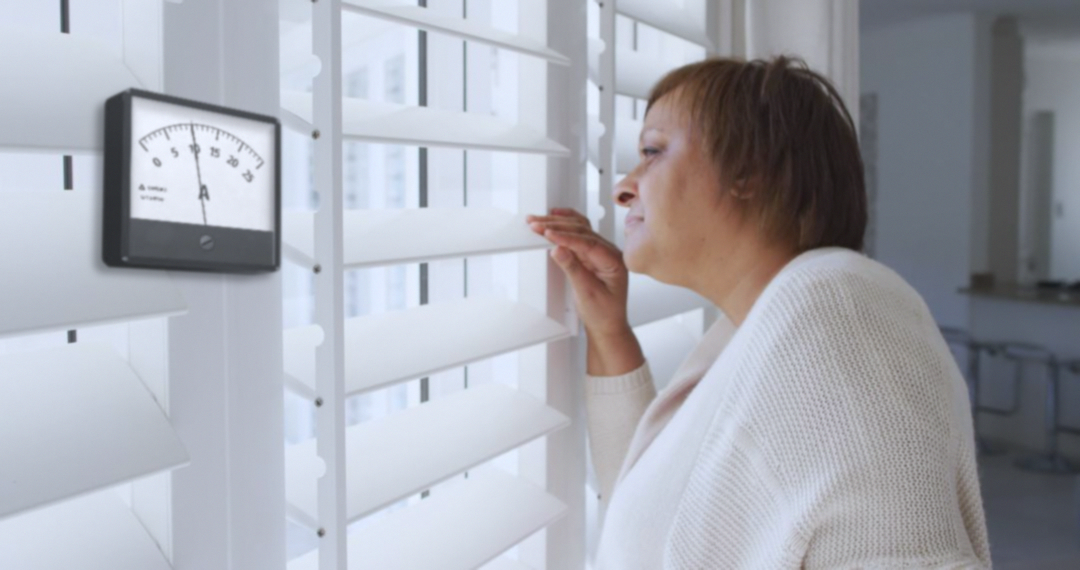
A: 10A
